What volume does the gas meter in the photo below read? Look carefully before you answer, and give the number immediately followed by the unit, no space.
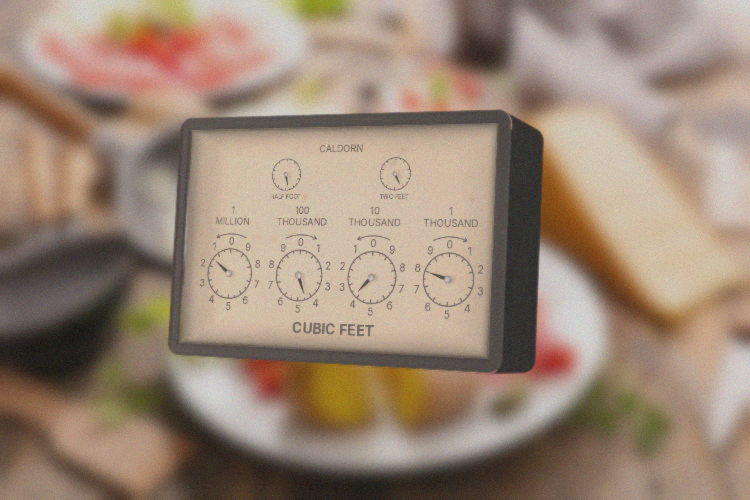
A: 143800ft³
